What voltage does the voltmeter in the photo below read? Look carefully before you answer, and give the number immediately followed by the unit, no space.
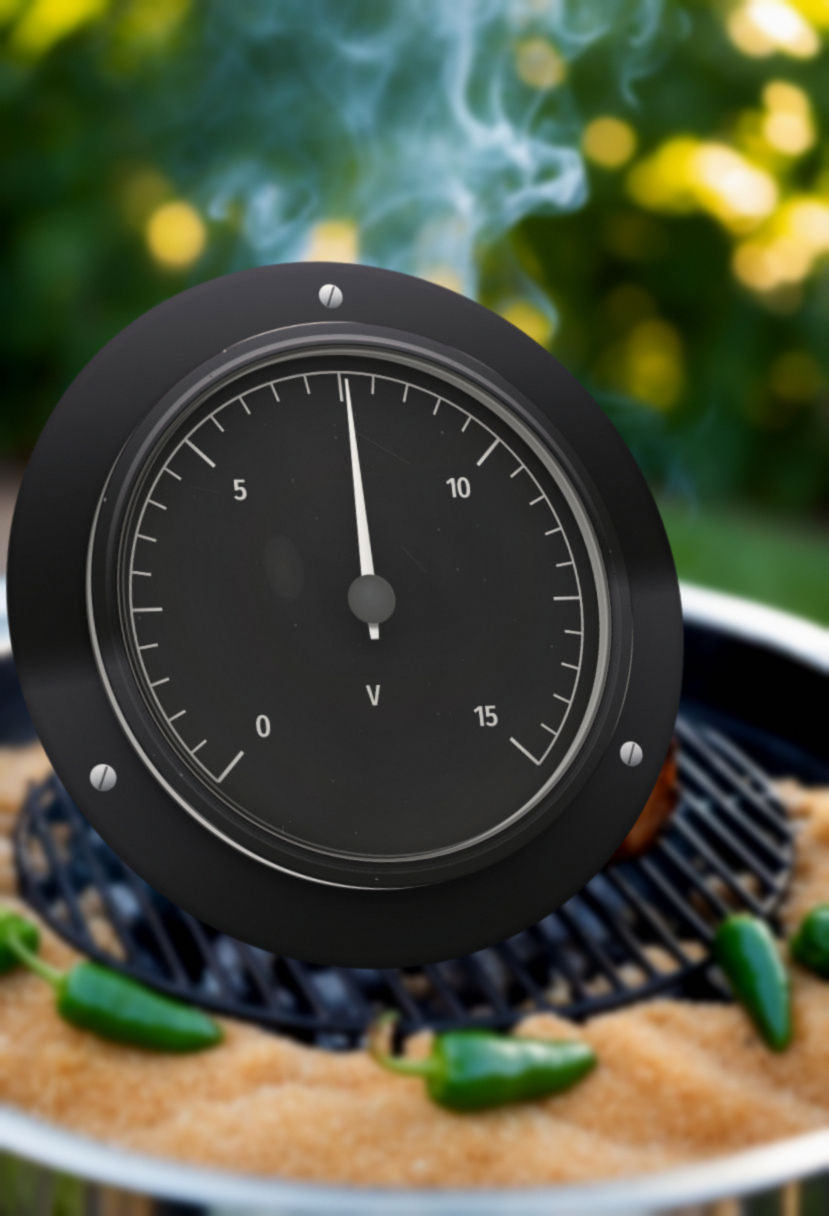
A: 7.5V
